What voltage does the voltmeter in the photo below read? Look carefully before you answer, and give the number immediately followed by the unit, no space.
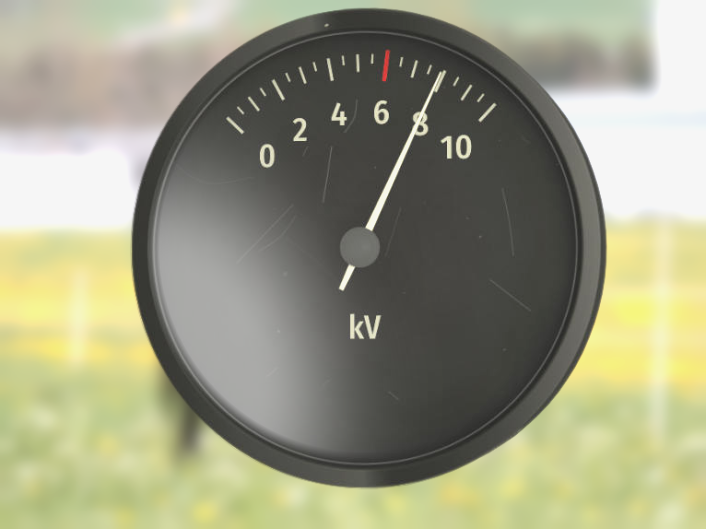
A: 8kV
